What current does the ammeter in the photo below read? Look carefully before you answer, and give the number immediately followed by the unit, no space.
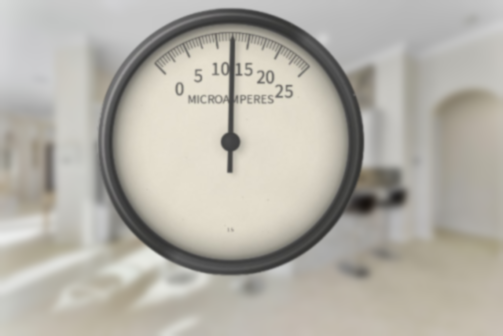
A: 12.5µA
